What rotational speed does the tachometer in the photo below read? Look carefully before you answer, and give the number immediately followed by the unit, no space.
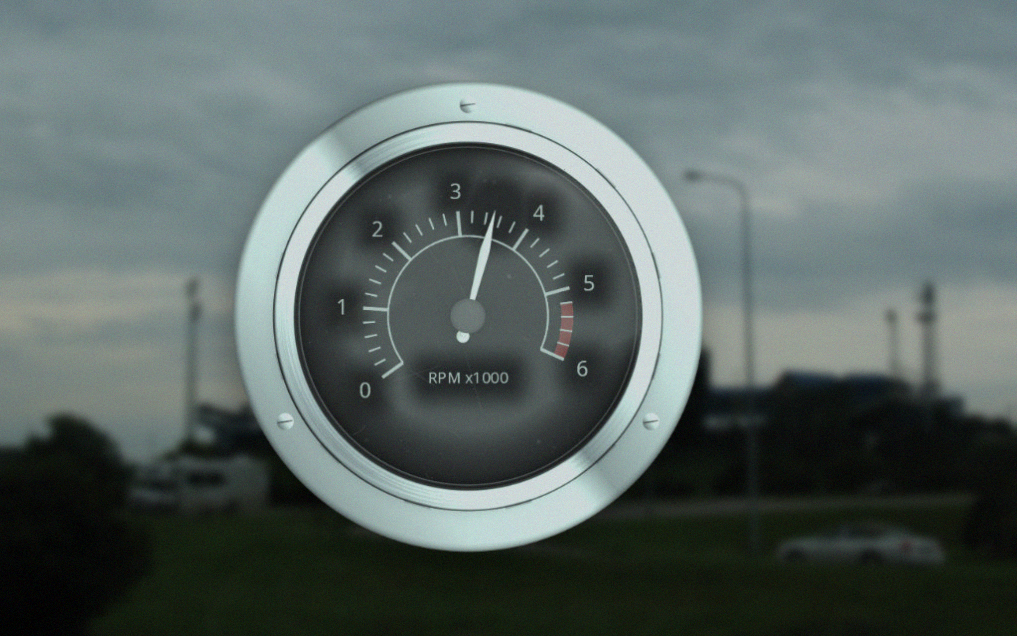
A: 3500rpm
